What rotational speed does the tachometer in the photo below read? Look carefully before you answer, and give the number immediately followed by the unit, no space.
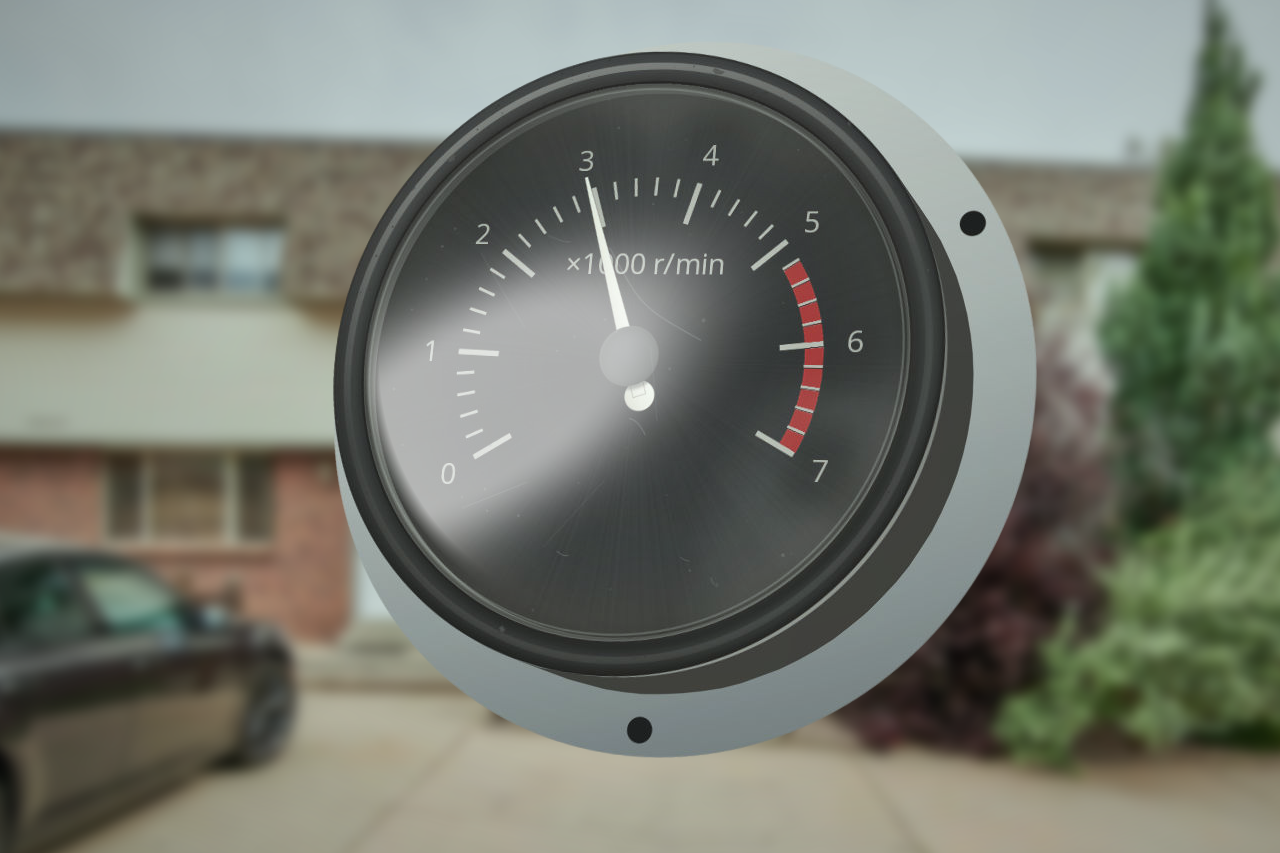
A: 3000rpm
